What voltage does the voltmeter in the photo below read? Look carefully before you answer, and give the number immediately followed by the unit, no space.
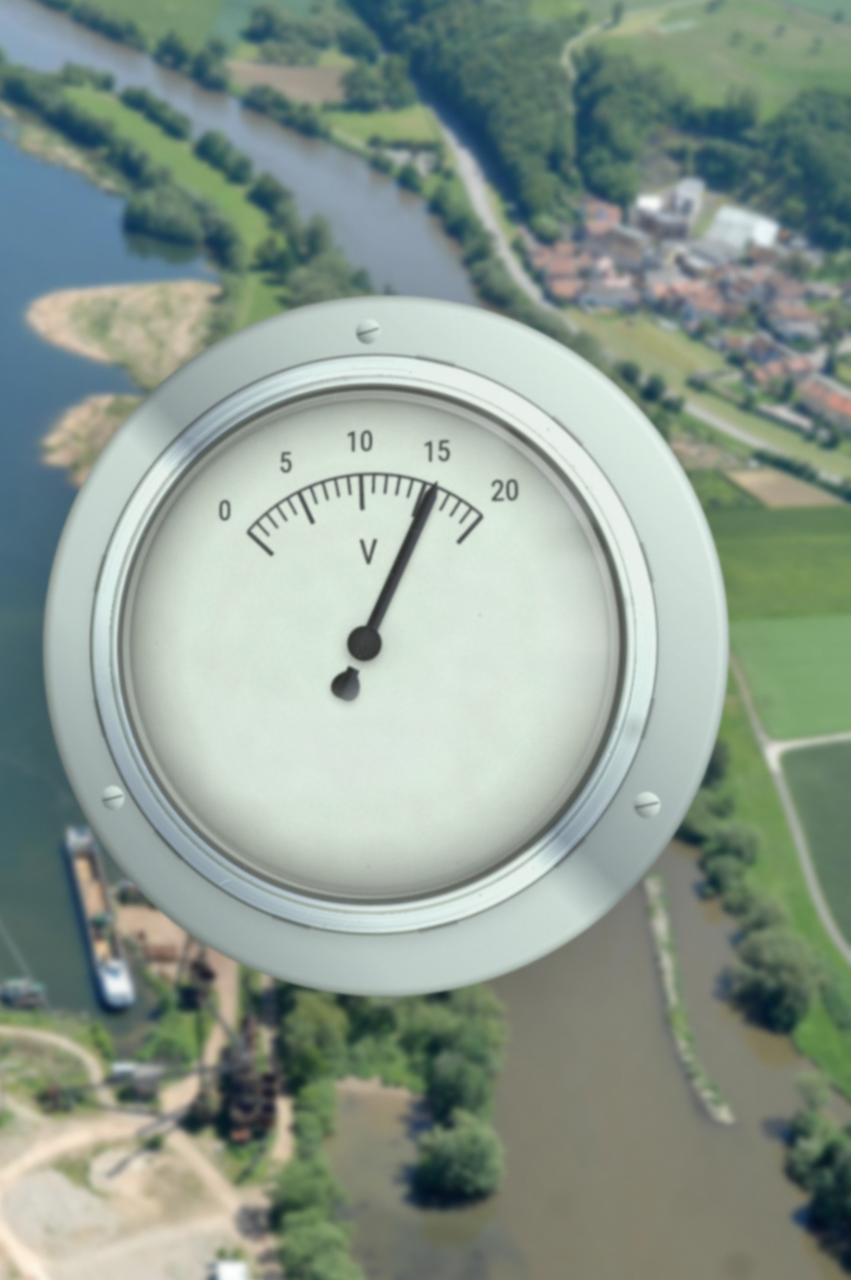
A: 16V
